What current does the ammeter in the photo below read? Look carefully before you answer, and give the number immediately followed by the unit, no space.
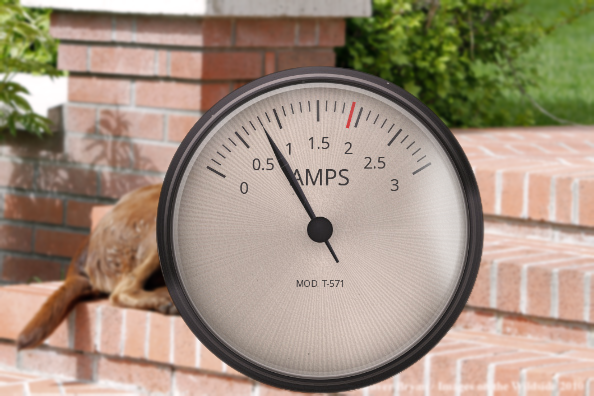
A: 0.8A
